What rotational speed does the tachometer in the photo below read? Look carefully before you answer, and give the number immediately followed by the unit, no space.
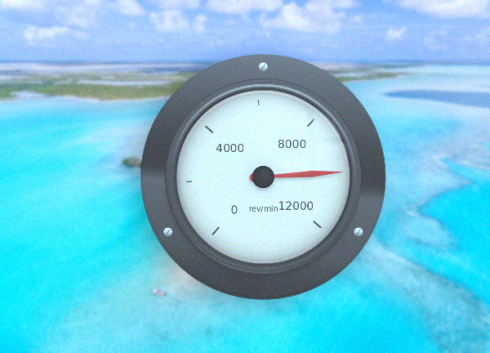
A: 10000rpm
